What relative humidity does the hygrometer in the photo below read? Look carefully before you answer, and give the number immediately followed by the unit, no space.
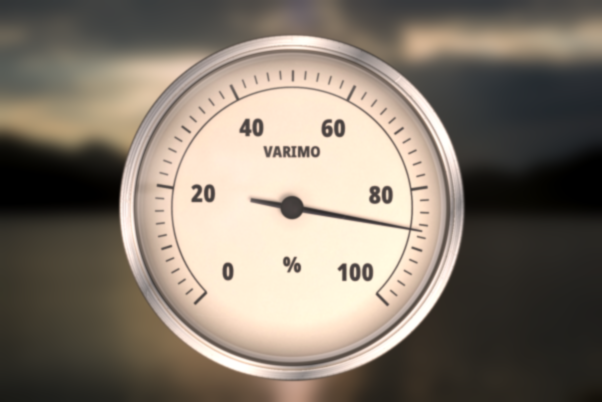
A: 87%
